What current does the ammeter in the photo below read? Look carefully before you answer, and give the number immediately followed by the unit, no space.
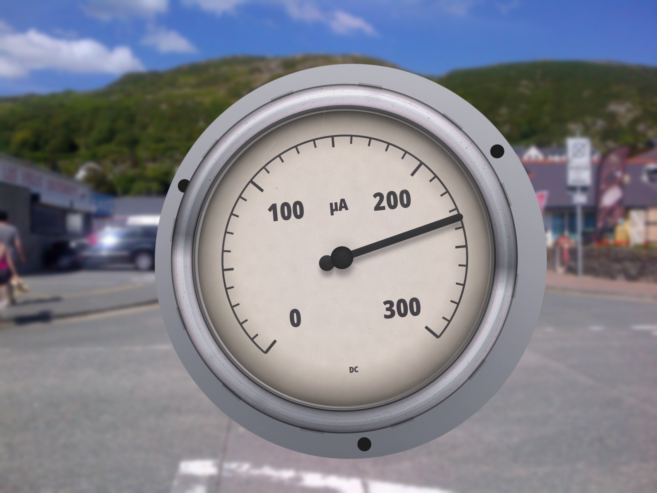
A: 235µA
